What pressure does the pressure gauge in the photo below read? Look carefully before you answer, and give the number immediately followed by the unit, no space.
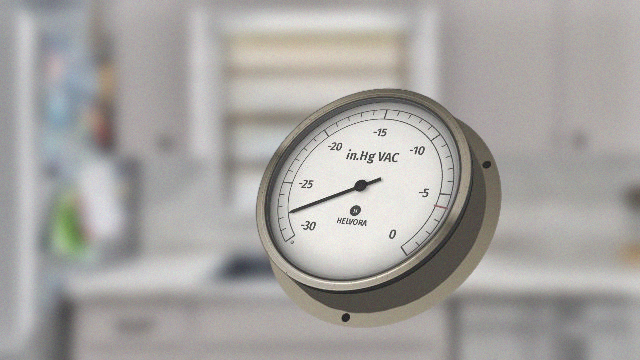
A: -28inHg
